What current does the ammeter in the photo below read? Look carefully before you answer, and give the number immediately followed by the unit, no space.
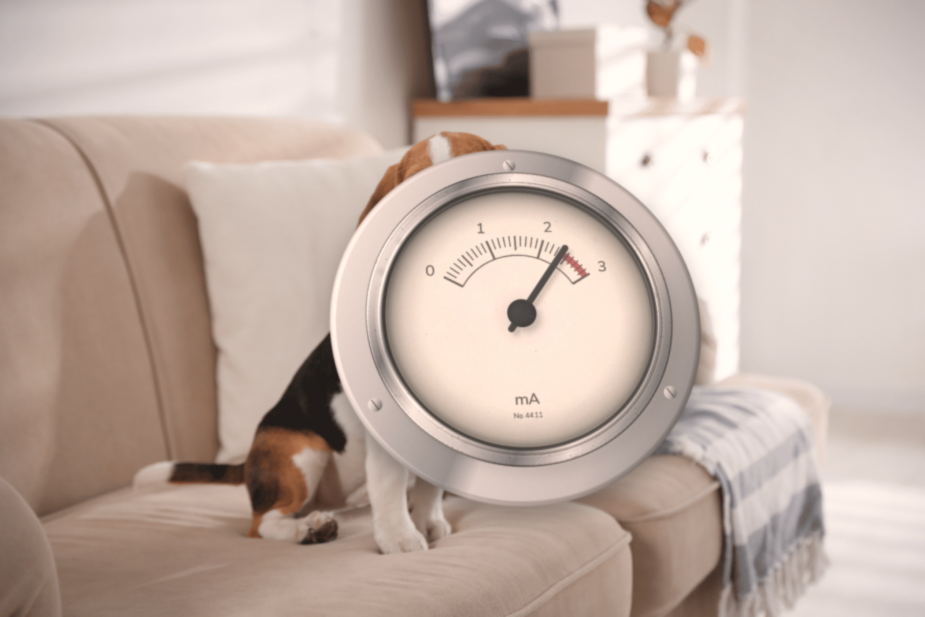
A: 2.4mA
